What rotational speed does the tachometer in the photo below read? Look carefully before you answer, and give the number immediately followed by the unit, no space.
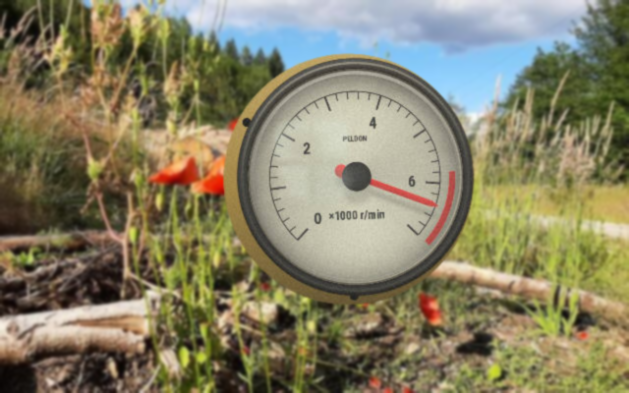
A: 6400rpm
